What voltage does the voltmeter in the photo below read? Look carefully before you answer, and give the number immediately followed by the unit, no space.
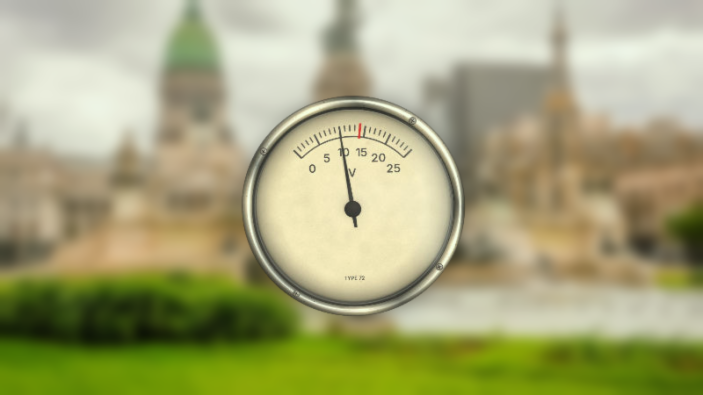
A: 10V
